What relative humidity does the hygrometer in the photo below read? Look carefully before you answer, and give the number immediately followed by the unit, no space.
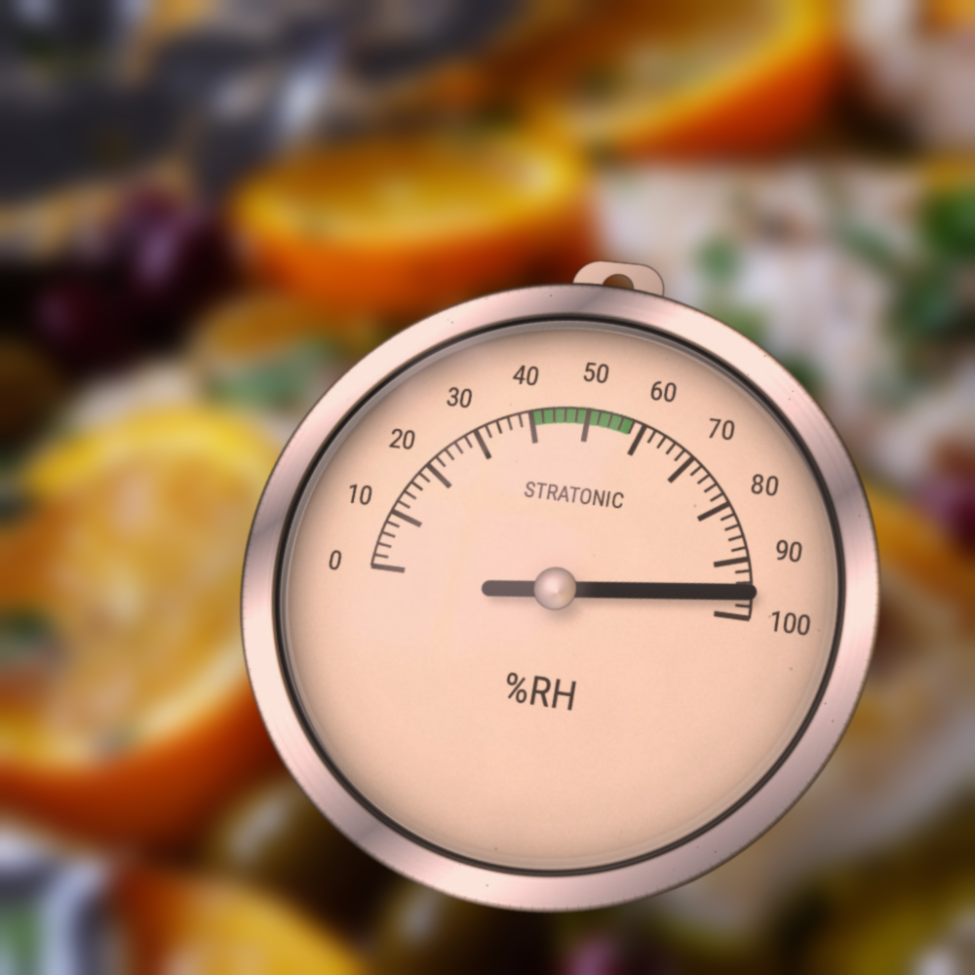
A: 96%
